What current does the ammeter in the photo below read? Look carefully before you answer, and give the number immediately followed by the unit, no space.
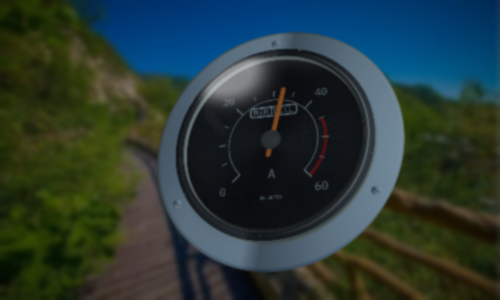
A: 32.5A
